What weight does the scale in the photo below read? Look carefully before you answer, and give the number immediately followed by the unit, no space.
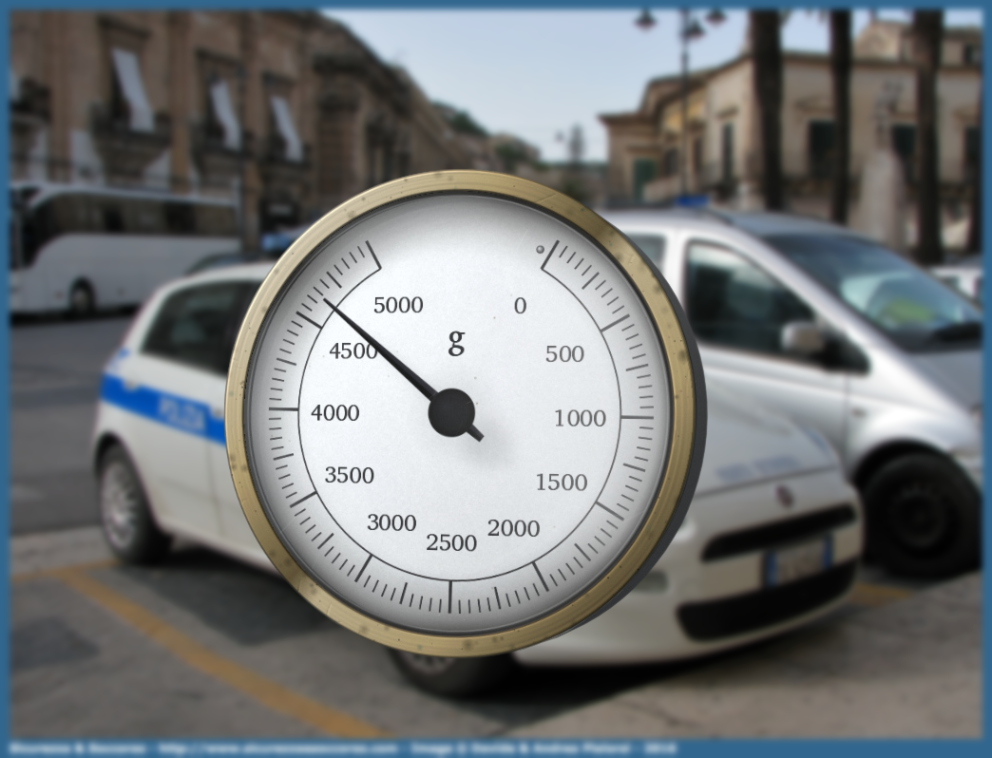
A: 4650g
